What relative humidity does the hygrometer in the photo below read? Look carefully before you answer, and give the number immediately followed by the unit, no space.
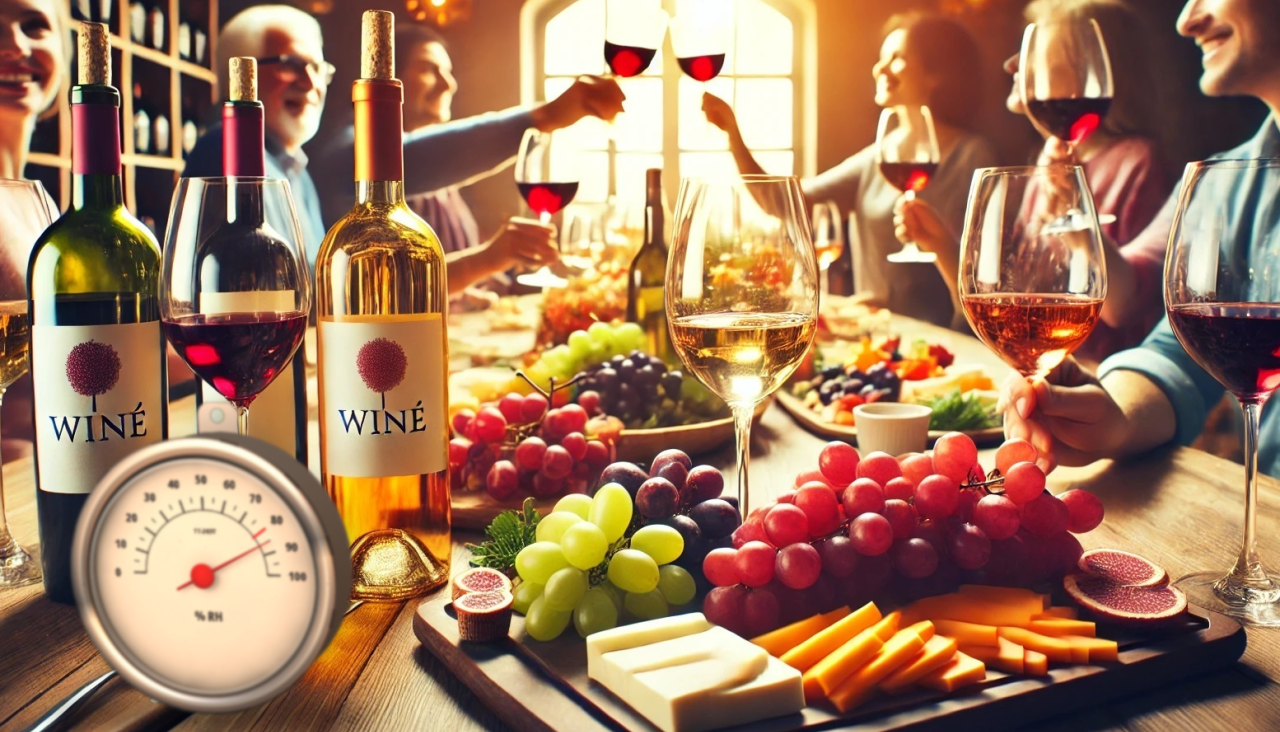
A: 85%
